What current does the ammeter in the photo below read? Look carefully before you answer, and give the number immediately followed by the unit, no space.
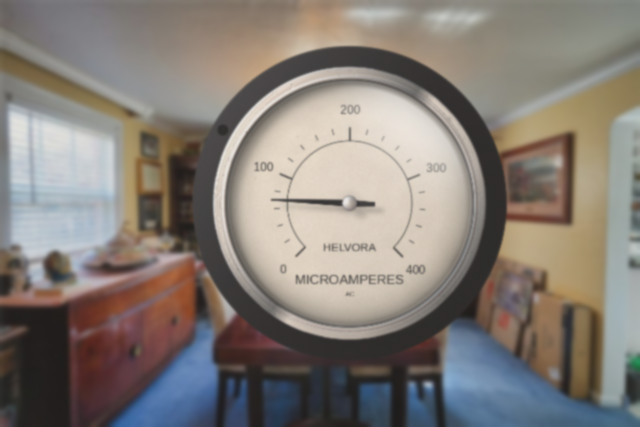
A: 70µA
